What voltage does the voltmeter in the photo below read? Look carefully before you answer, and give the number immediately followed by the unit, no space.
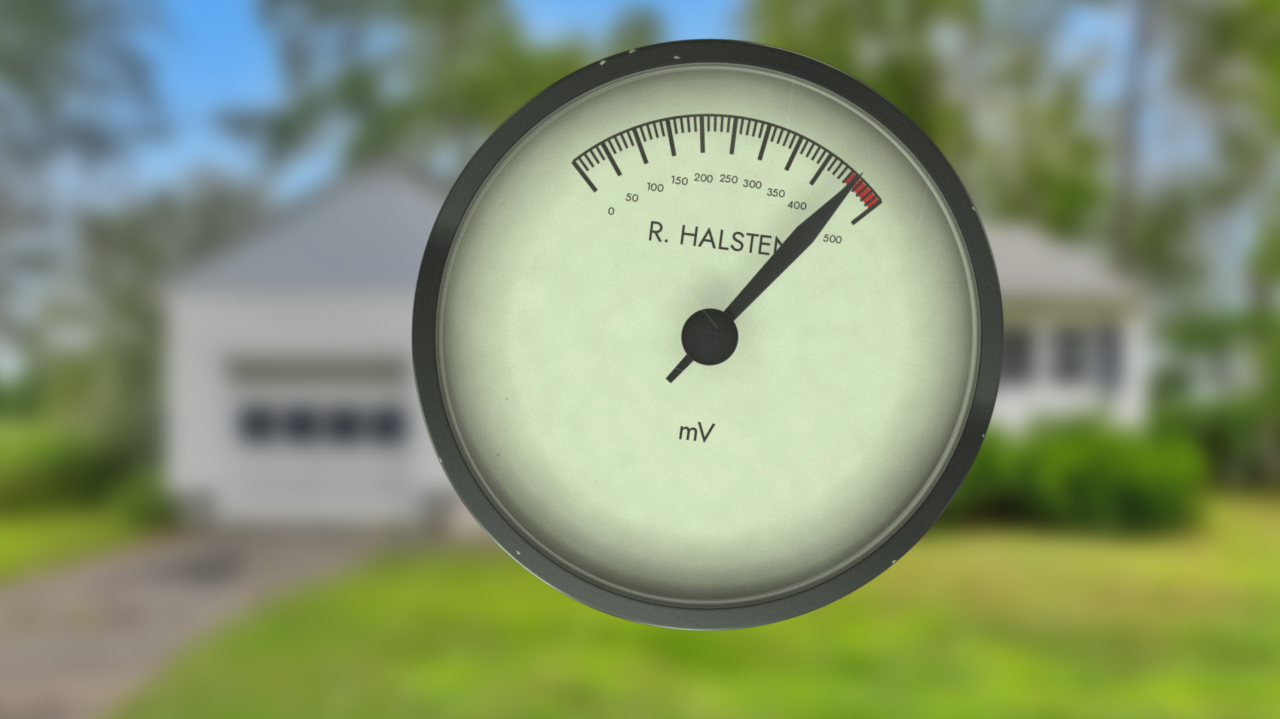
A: 450mV
